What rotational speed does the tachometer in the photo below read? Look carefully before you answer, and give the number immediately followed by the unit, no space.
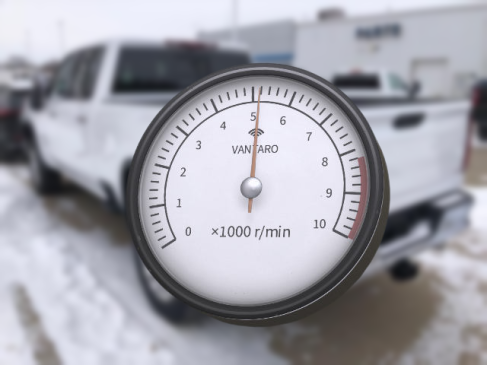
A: 5200rpm
